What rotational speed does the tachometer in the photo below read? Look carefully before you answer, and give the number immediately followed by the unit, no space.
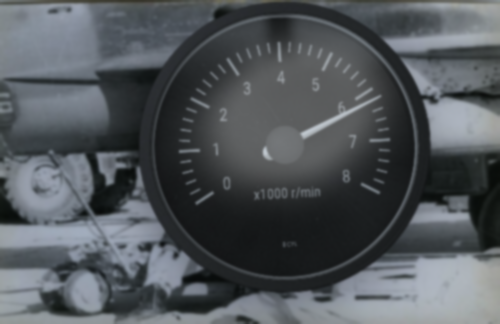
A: 6200rpm
